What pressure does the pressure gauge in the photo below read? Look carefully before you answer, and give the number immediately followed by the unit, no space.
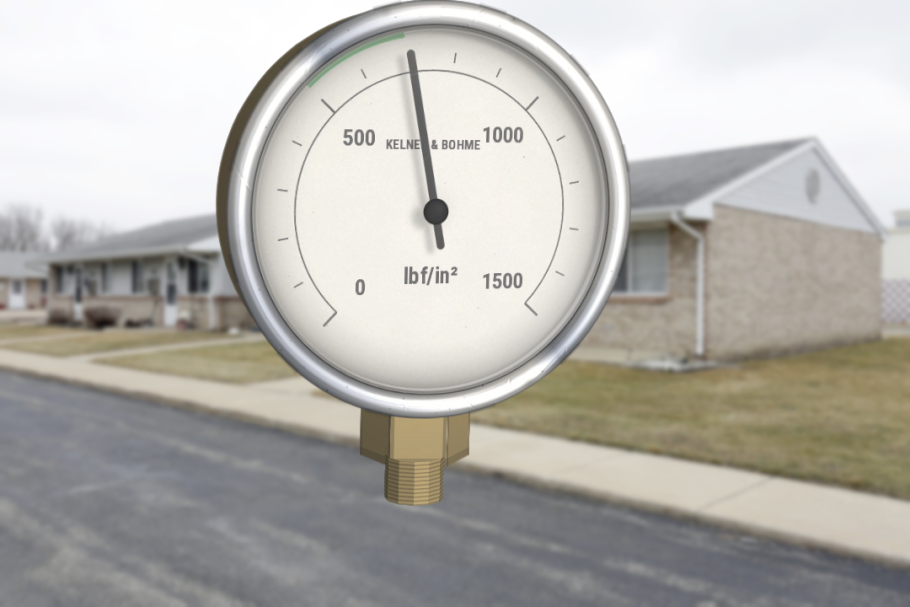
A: 700psi
